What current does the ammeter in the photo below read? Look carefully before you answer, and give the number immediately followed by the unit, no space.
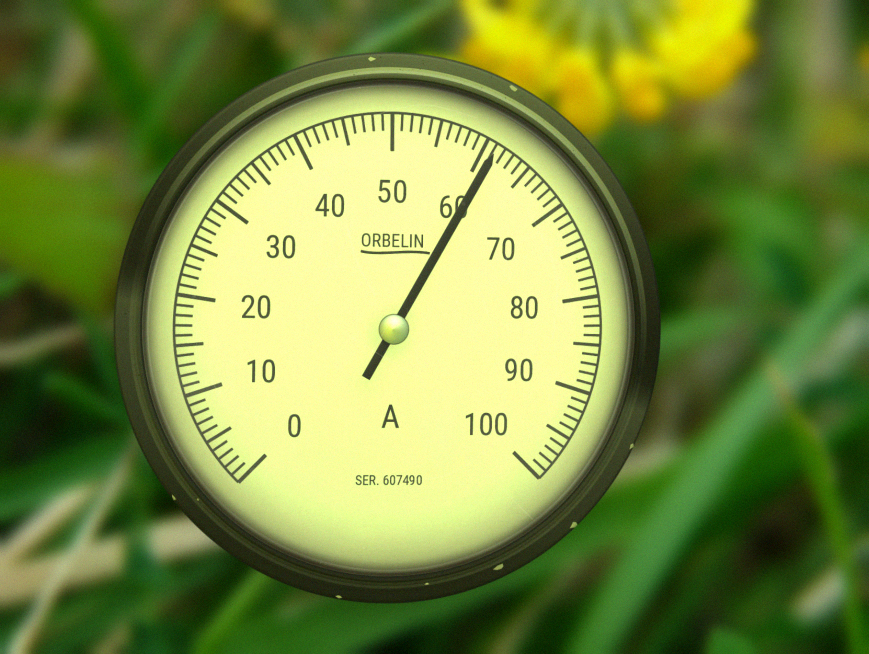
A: 61A
